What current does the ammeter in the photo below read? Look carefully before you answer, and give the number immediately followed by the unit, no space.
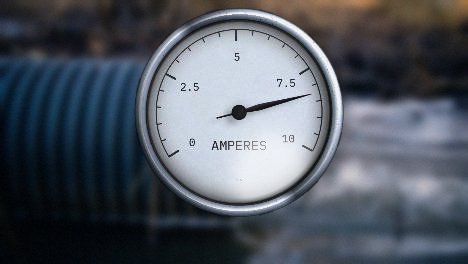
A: 8.25A
